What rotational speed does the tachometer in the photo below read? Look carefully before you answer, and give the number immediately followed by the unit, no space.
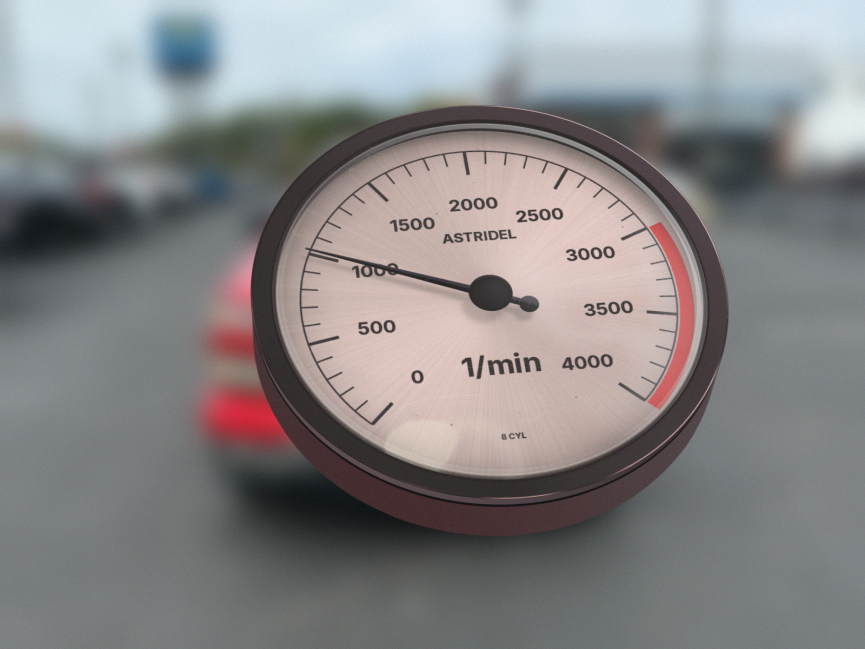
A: 1000rpm
